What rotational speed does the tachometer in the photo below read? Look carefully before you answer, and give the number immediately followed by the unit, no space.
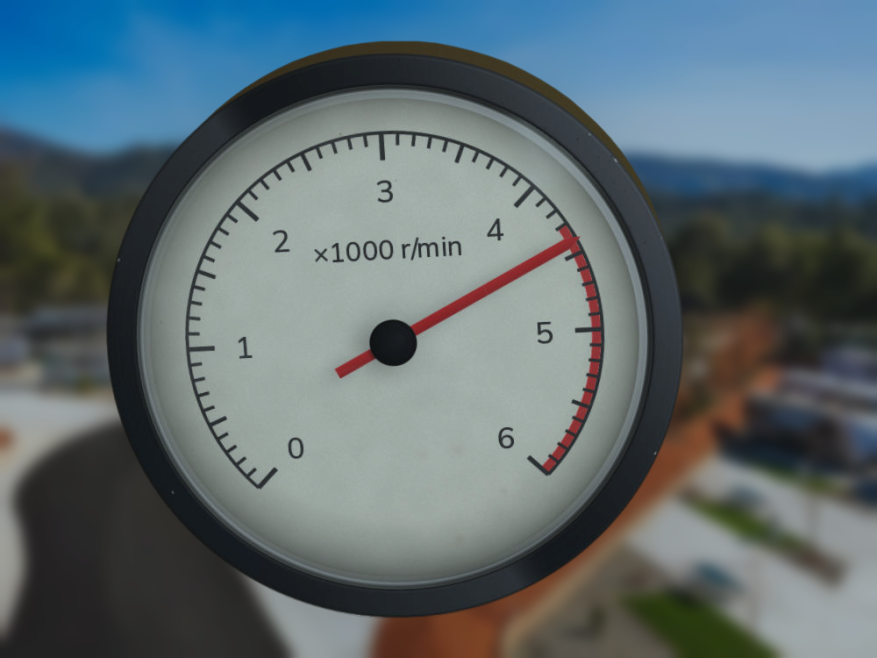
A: 4400rpm
